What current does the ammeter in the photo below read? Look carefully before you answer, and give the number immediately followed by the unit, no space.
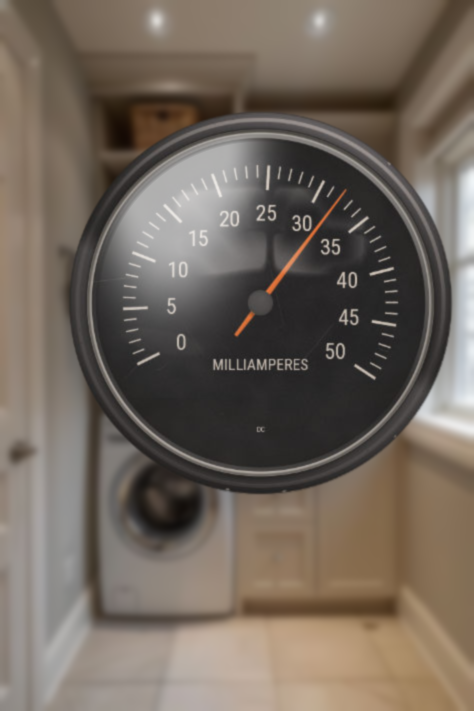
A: 32mA
